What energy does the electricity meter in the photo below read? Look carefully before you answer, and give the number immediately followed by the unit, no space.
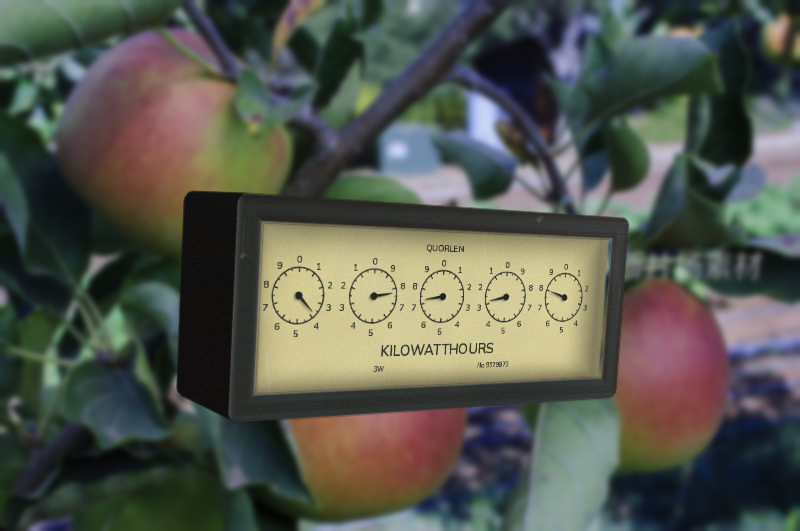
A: 37728kWh
